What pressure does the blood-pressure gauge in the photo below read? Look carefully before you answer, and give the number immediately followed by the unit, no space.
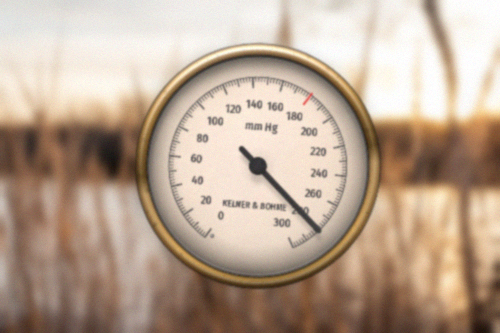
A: 280mmHg
